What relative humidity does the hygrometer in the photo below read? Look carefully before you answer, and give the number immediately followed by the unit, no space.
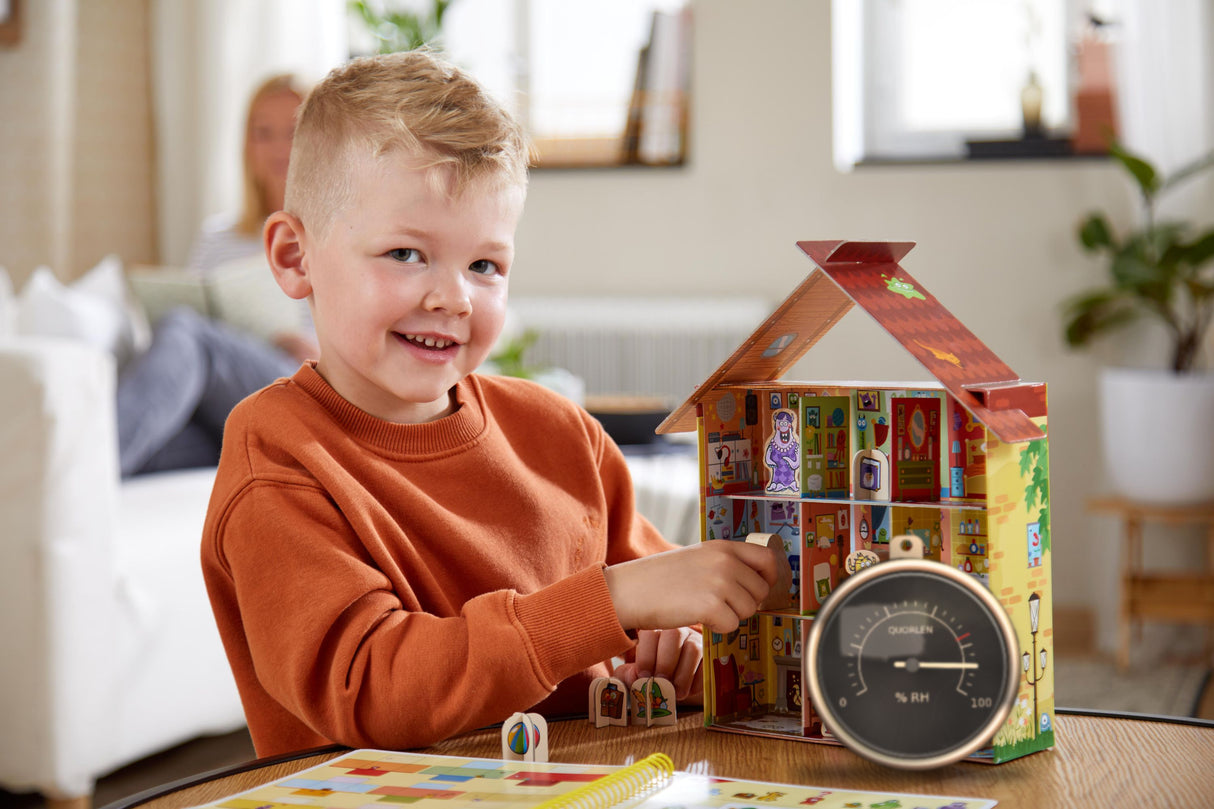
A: 88%
